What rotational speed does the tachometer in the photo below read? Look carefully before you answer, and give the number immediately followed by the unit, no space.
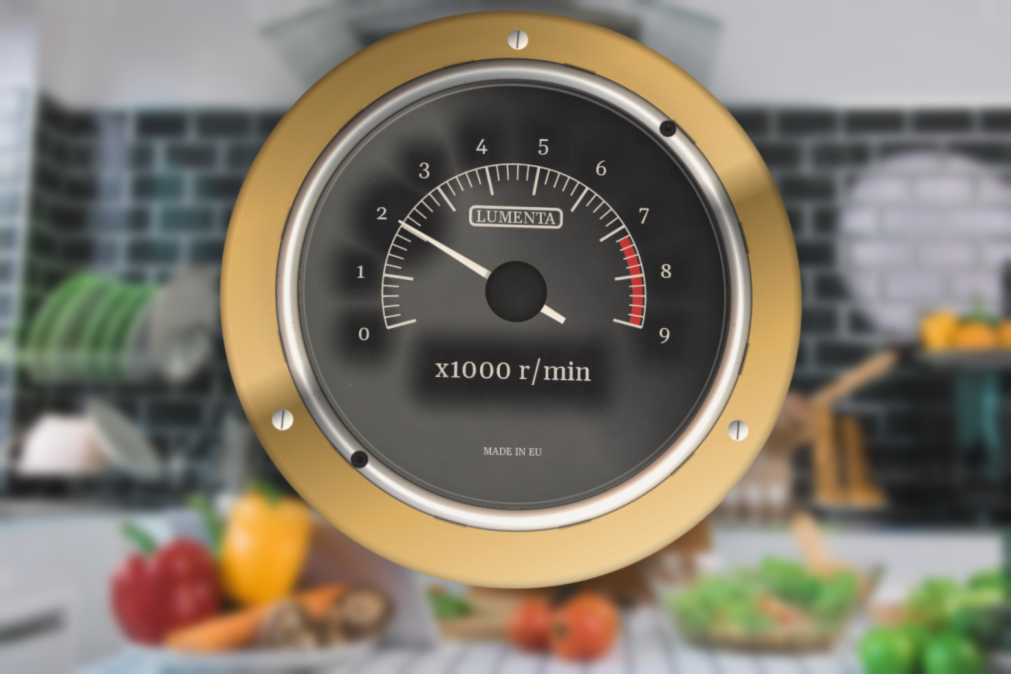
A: 2000rpm
